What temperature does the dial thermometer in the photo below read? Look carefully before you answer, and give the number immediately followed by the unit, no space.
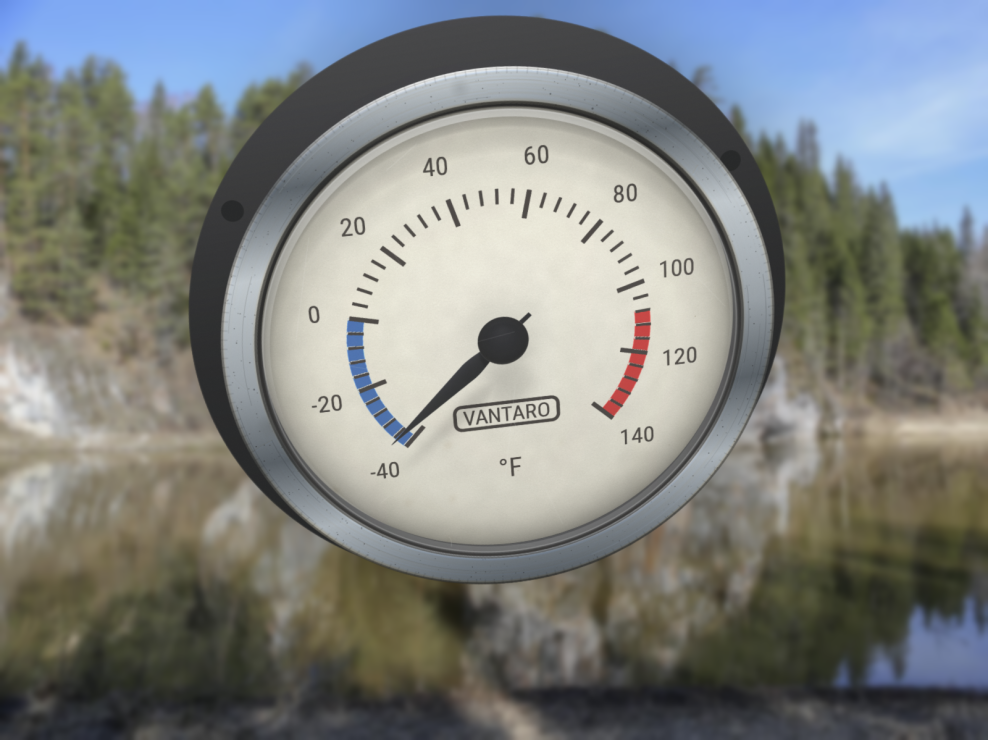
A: -36°F
